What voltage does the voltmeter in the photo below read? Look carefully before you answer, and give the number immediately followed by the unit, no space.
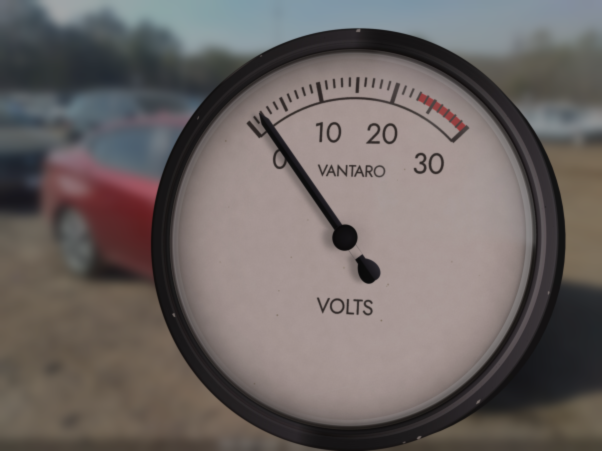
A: 2V
